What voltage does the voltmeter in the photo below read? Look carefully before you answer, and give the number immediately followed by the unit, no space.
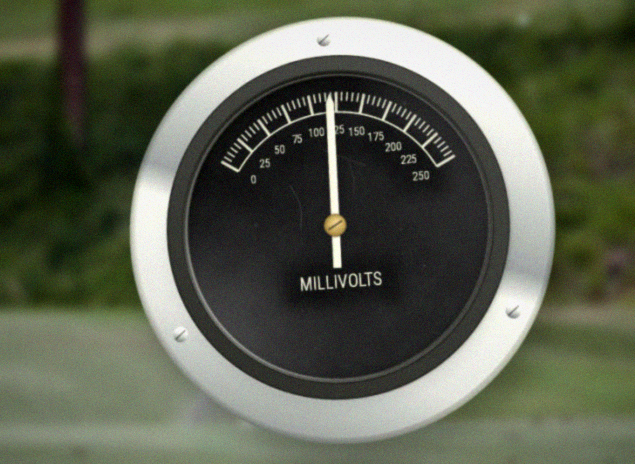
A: 120mV
